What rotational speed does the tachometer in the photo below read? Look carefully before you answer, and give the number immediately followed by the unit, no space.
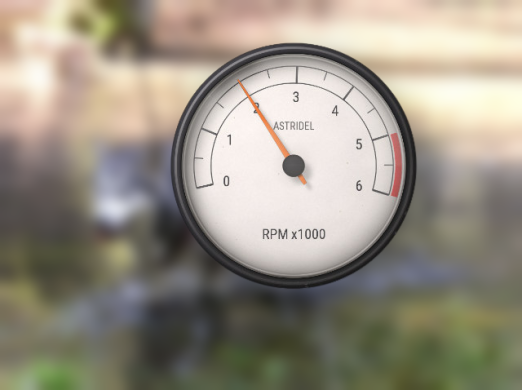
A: 2000rpm
